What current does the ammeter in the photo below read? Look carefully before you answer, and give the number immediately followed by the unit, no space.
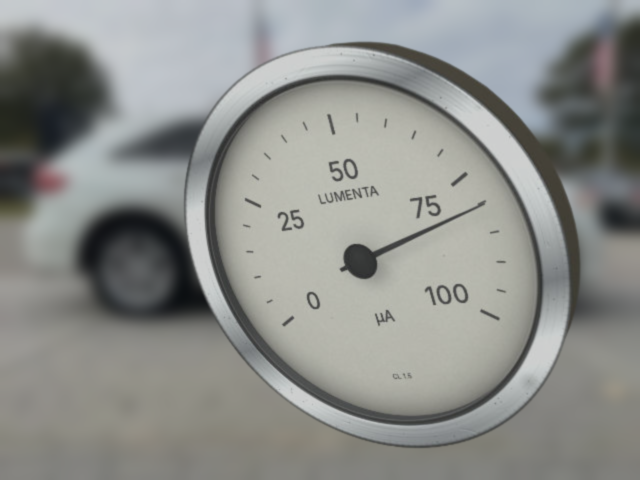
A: 80µA
